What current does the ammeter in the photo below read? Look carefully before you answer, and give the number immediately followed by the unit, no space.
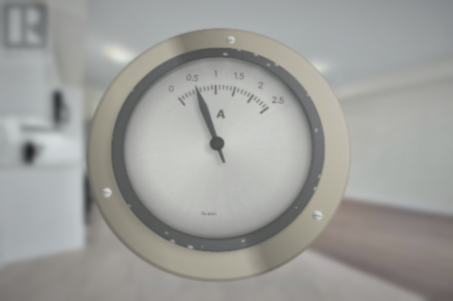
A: 0.5A
